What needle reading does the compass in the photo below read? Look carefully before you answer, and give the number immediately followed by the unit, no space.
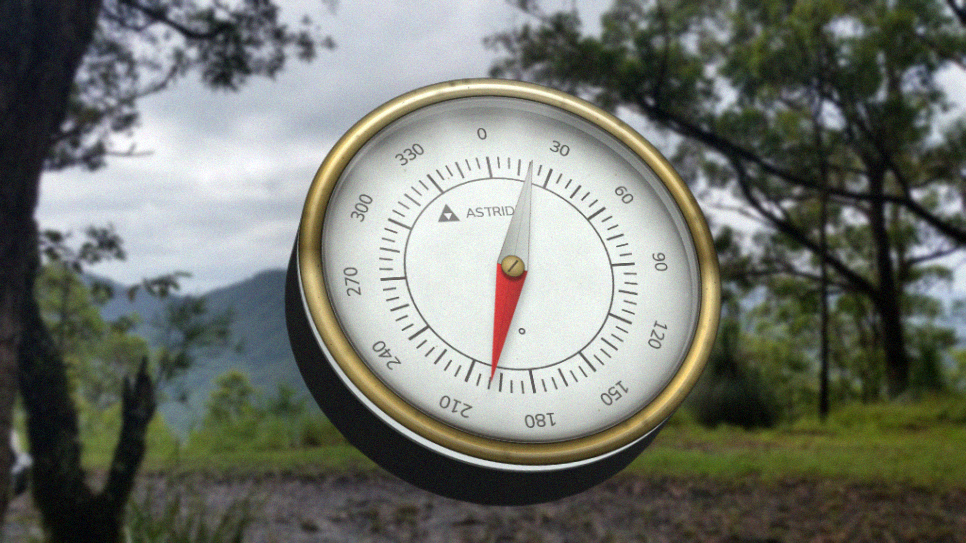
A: 200°
